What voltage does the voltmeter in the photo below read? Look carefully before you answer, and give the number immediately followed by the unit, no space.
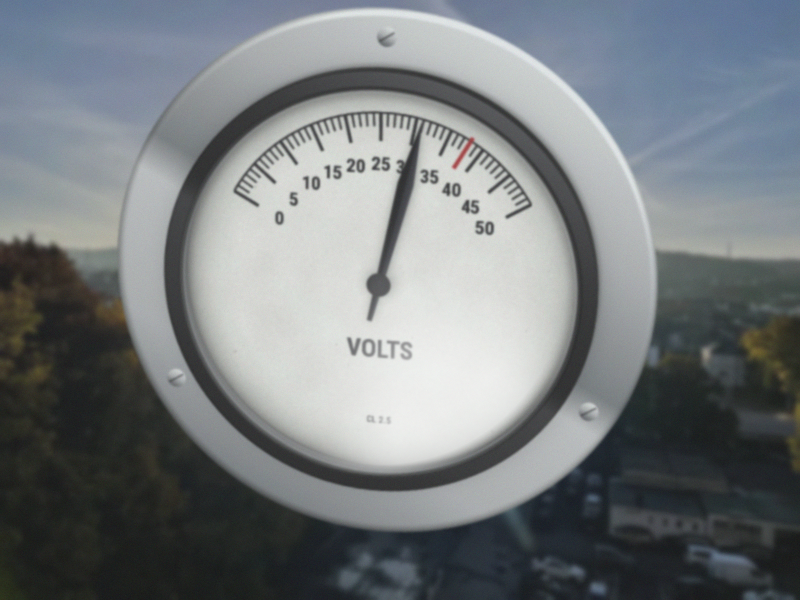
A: 31V
